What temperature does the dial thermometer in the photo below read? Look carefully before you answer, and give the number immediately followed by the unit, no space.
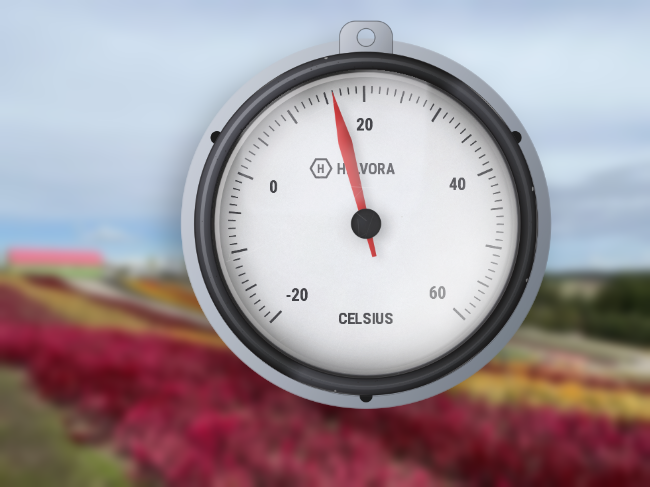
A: 16°C
